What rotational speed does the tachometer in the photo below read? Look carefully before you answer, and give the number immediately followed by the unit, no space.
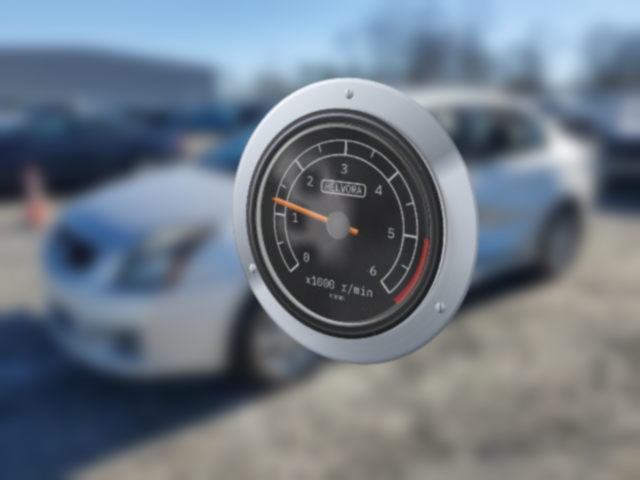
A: 1250rpm
